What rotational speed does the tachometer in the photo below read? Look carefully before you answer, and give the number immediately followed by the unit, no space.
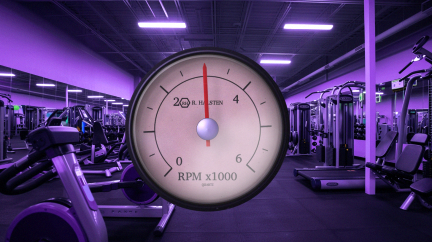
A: 3000rpm
